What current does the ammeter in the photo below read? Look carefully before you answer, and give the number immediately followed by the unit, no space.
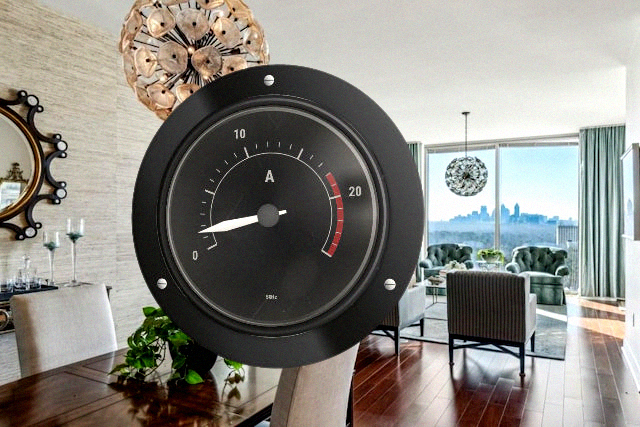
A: 1.5A
